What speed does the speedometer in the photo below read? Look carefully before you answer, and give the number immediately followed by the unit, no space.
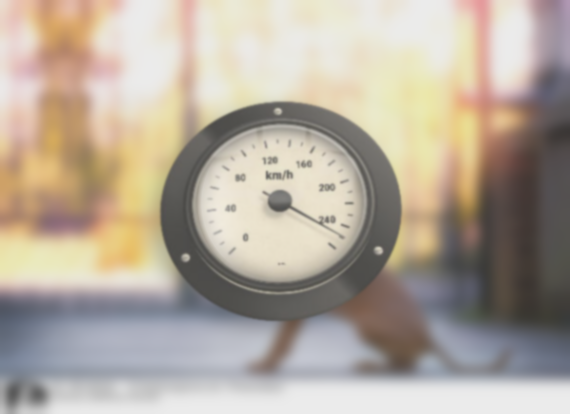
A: 250km/h
